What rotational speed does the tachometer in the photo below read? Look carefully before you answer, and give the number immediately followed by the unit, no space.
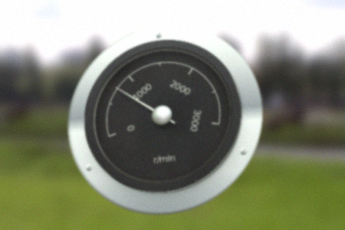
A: 750rpm
